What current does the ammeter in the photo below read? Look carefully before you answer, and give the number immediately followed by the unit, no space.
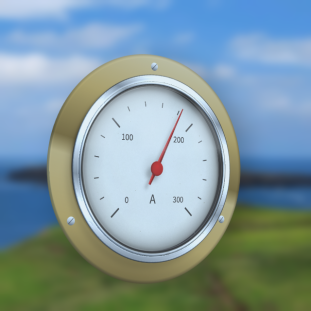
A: 180A
